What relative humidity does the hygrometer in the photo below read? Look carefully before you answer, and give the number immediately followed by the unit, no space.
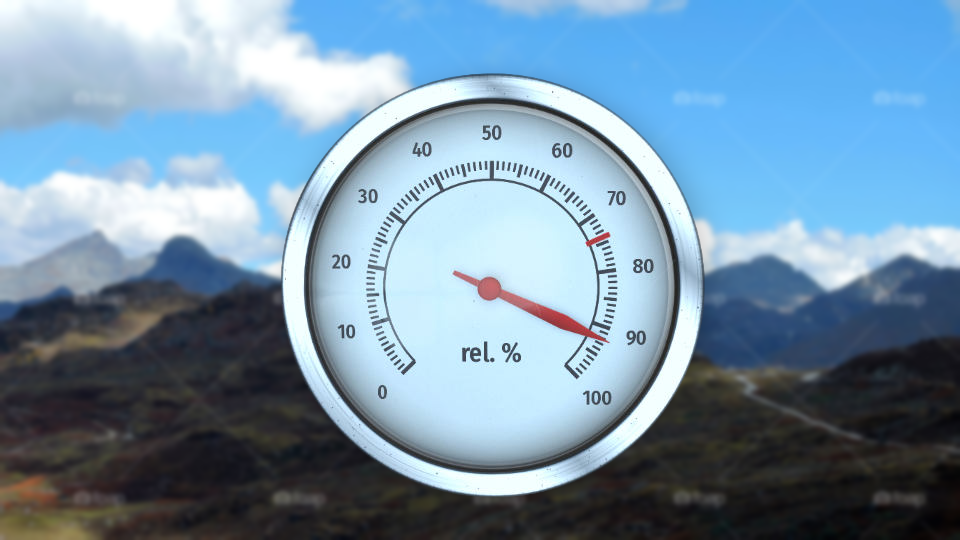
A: 92%
